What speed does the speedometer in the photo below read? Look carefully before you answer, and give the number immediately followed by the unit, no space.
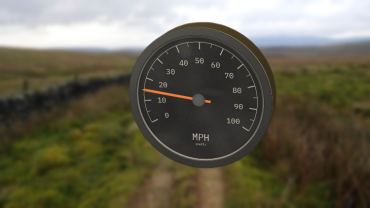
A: 15mph
